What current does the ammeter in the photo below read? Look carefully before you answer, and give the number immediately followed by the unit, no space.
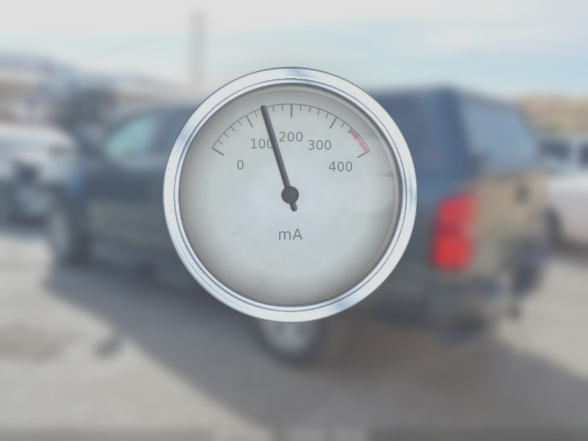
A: 140mA
